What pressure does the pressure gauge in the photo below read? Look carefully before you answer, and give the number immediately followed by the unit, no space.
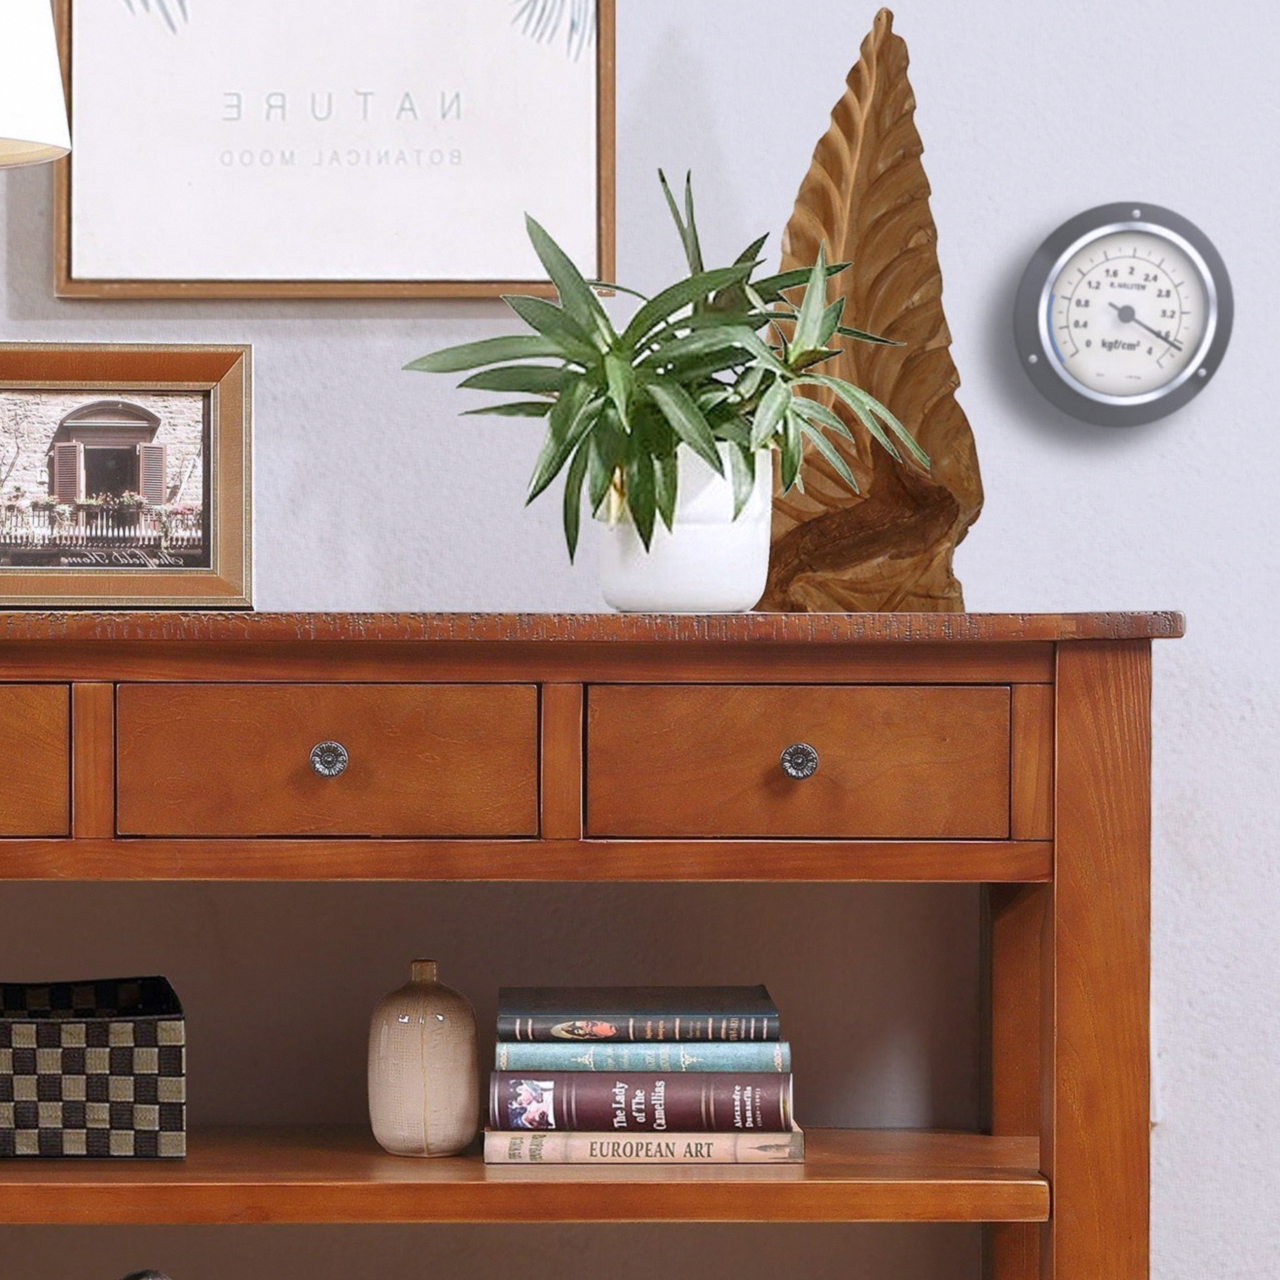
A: 3.7kg/cm²
